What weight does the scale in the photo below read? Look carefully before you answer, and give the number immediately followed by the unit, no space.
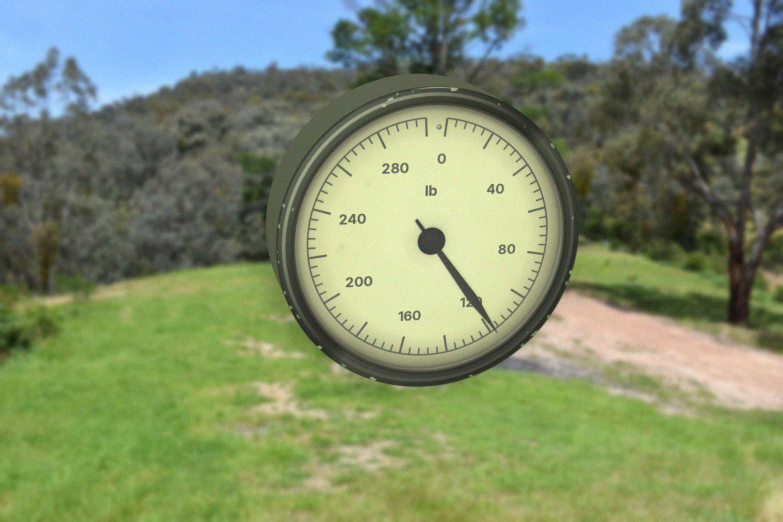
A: 118lb
